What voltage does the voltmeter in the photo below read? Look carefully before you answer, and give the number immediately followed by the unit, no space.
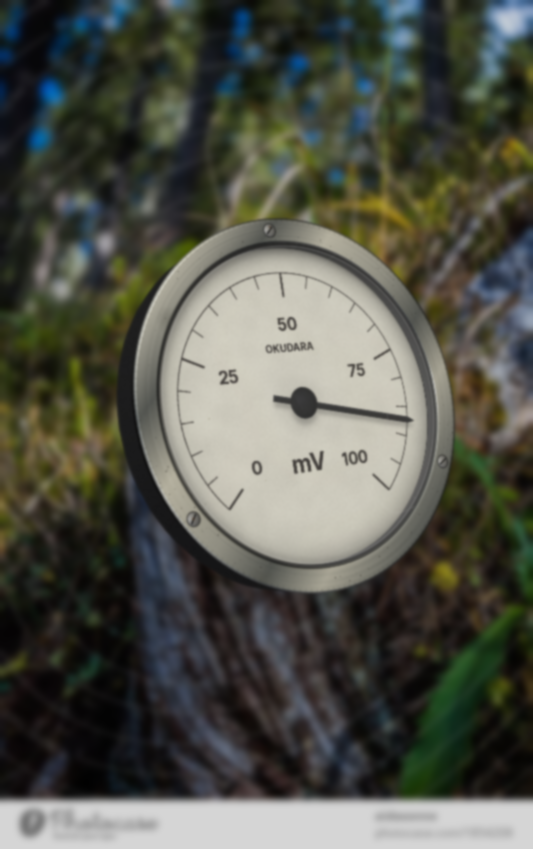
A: 87.5mV
